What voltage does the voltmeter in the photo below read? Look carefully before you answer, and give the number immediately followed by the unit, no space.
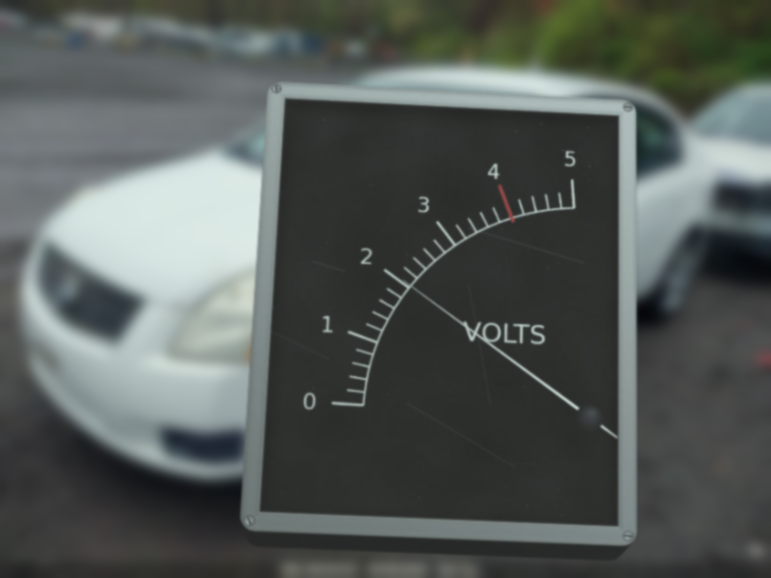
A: 2V
